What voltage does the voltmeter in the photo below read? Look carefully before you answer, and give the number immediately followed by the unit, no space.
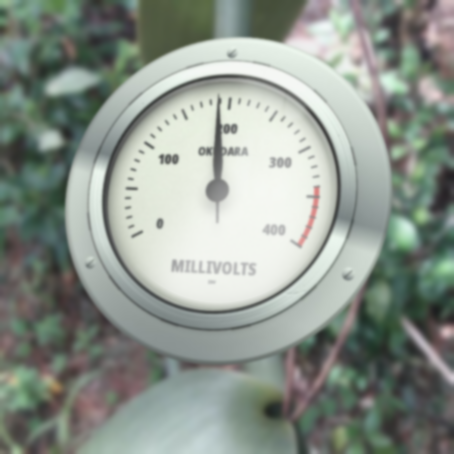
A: 190mV
